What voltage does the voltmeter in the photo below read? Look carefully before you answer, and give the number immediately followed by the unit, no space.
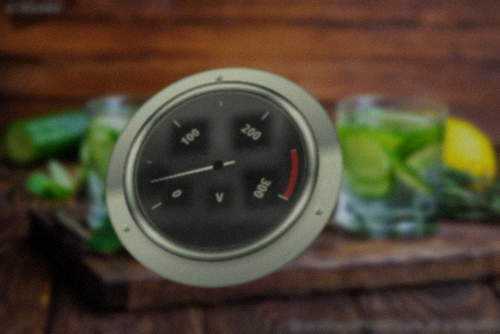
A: 25V
